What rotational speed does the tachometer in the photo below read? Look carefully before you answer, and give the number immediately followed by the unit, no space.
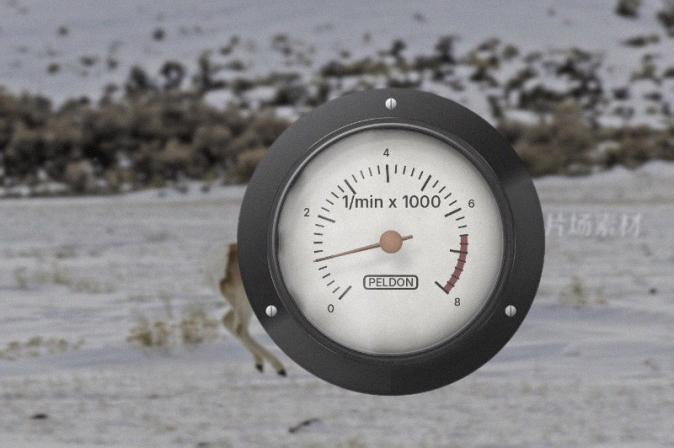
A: 1000rpm
